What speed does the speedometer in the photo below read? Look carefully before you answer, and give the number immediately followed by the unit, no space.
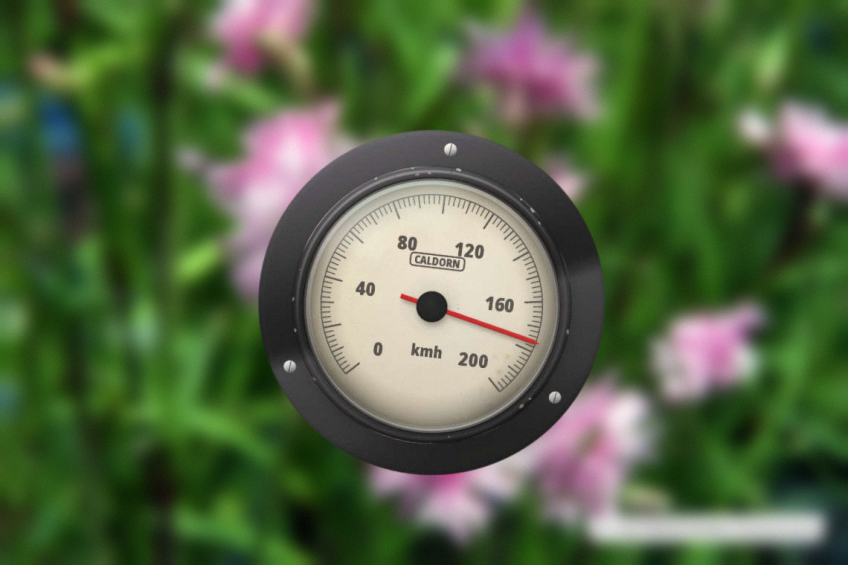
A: 176km/h
